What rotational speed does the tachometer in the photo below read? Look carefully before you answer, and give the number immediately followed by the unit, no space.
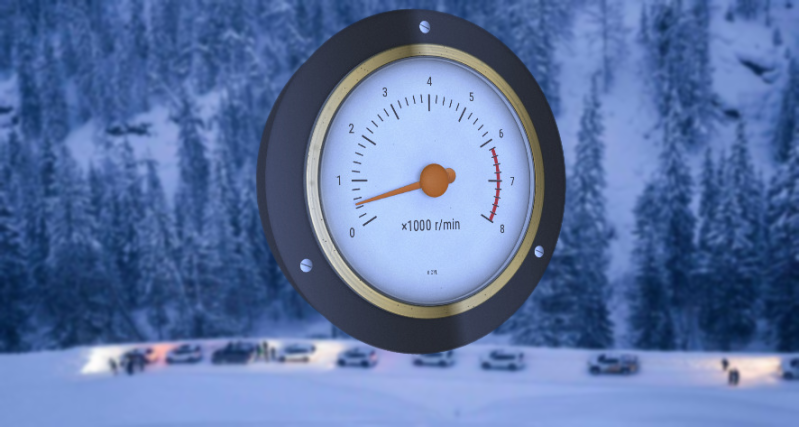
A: 500rpm
